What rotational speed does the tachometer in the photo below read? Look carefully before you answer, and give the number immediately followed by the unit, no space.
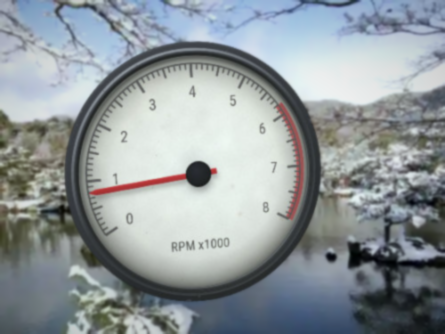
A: 800rpm
